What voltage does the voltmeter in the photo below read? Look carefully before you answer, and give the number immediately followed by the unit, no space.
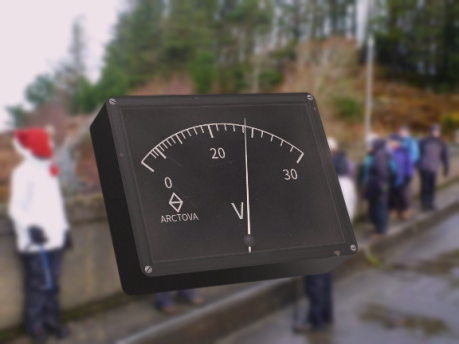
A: 24V
